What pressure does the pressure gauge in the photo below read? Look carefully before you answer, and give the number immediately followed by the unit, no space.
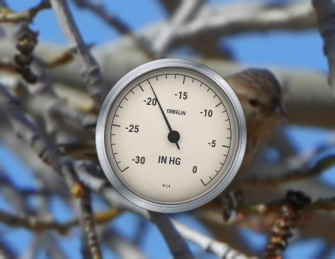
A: -19inHg
